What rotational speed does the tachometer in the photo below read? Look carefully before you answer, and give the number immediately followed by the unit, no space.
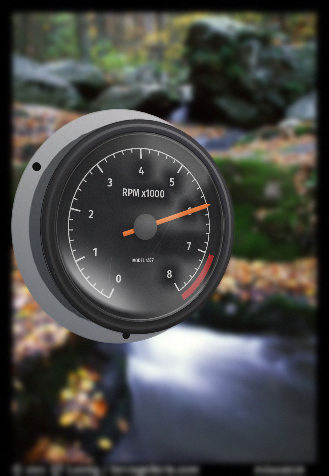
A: 6000rpm
